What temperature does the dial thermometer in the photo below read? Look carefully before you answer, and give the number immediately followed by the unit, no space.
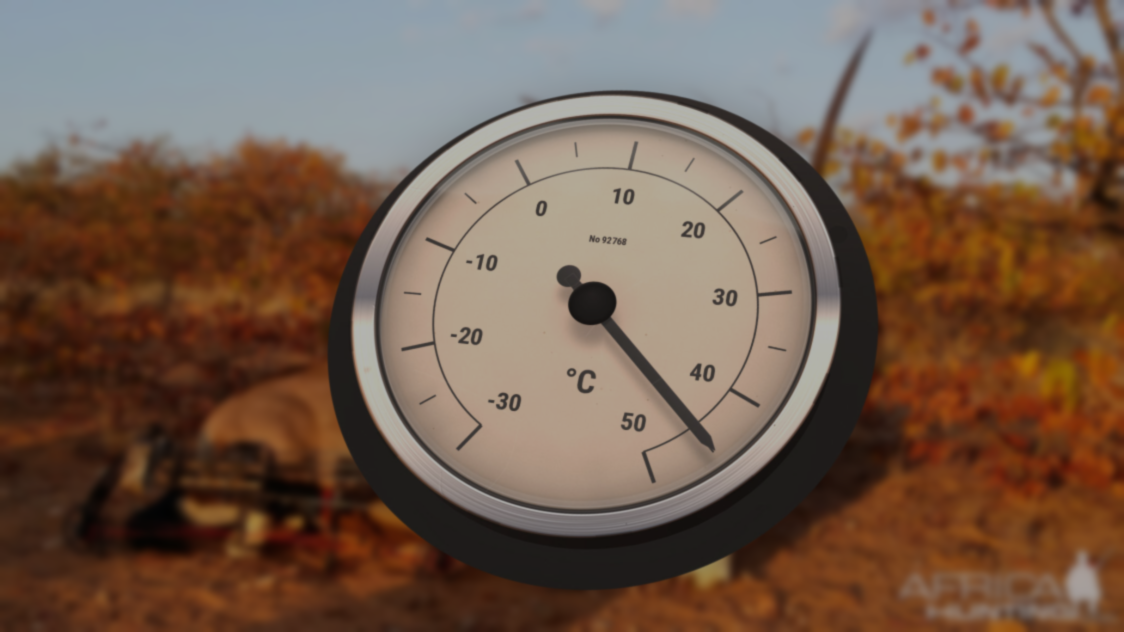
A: 45°C
